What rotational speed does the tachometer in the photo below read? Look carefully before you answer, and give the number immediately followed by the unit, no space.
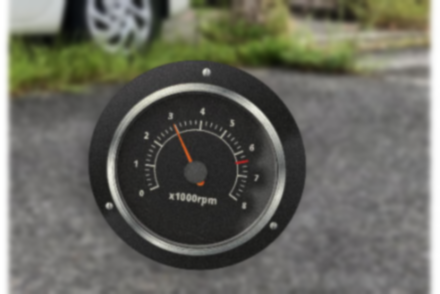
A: 3000rpm
